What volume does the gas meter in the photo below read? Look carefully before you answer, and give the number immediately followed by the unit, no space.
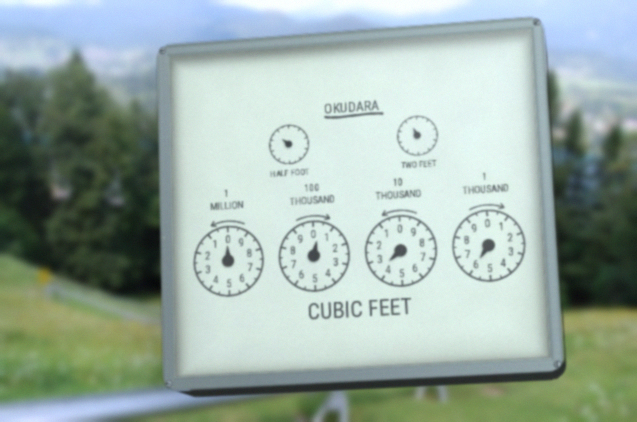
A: 3600ft³
